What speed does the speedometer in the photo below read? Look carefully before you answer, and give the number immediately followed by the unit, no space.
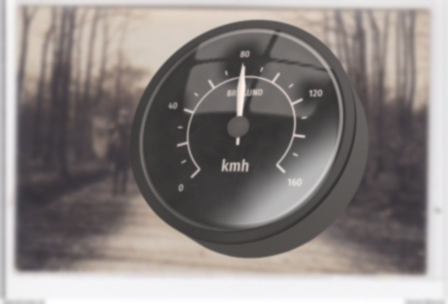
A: 80km/h
